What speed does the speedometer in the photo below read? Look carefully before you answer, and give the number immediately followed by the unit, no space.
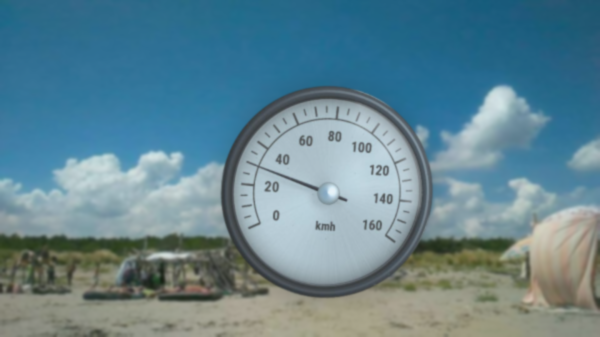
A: 30km/h
